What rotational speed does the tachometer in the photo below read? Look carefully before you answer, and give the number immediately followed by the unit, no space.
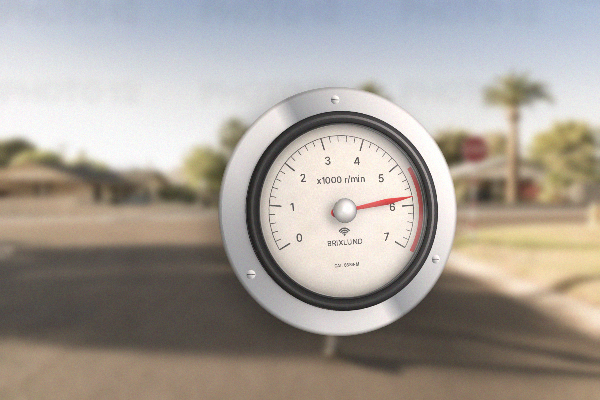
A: 5800rpm
